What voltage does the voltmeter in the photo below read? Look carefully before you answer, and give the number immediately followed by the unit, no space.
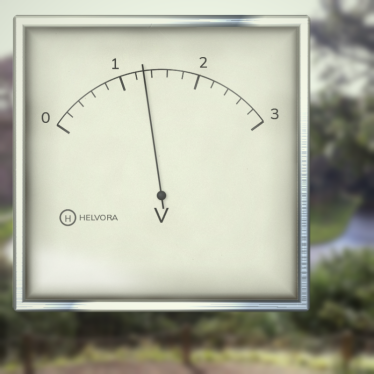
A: 1.3V
